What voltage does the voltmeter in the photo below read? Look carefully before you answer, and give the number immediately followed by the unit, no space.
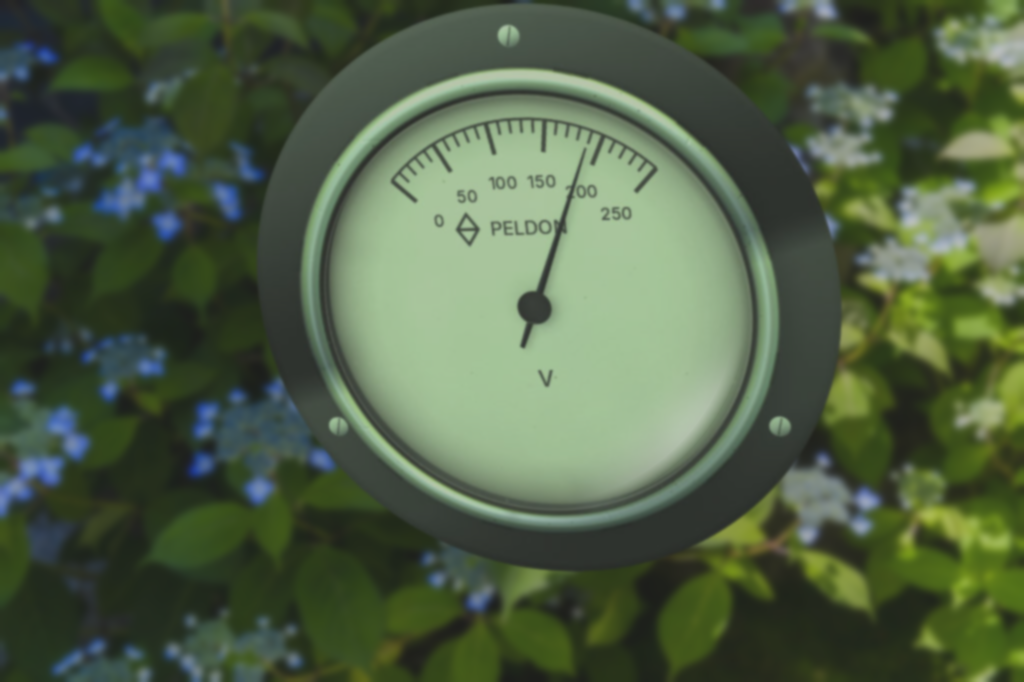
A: 190V
